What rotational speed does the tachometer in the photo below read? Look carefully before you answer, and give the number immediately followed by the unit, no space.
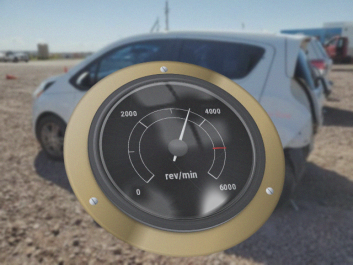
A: 3500rpm
